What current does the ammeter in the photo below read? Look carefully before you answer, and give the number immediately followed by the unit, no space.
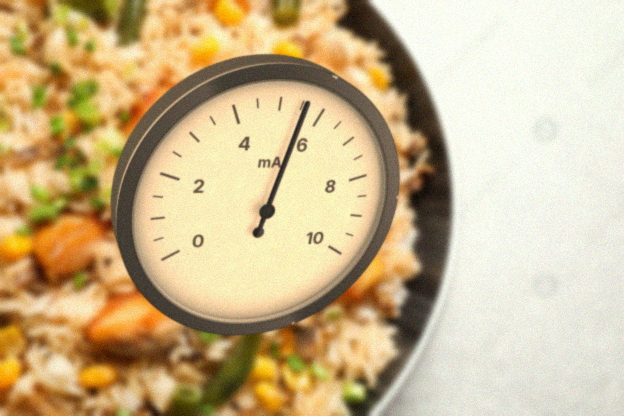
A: 5.5mA
